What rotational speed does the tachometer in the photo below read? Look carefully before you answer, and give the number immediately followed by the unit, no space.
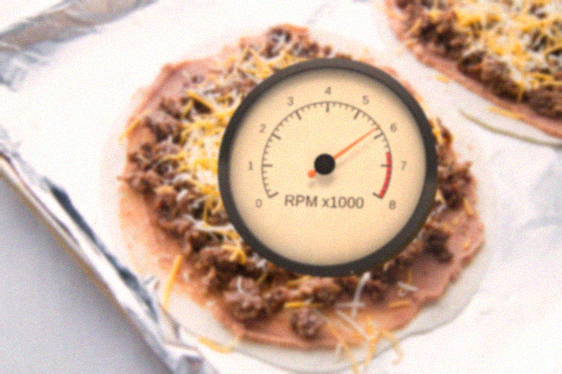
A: 5800rpm
